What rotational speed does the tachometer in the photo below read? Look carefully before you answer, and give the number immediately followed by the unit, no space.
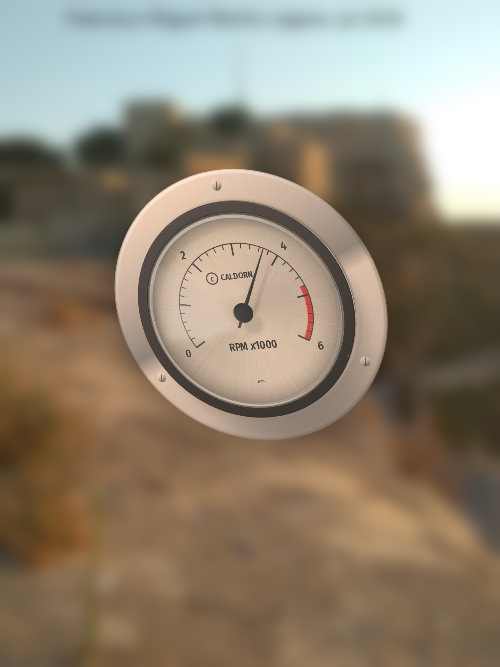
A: 3700rpm
